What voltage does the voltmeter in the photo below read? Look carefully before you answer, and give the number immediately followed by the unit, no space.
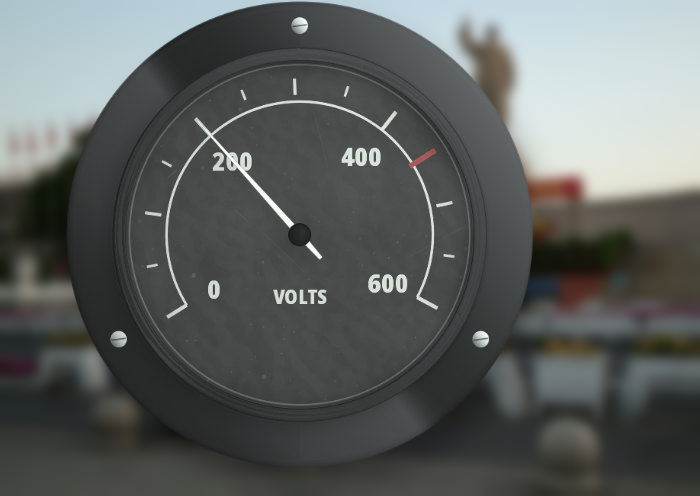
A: 200V
